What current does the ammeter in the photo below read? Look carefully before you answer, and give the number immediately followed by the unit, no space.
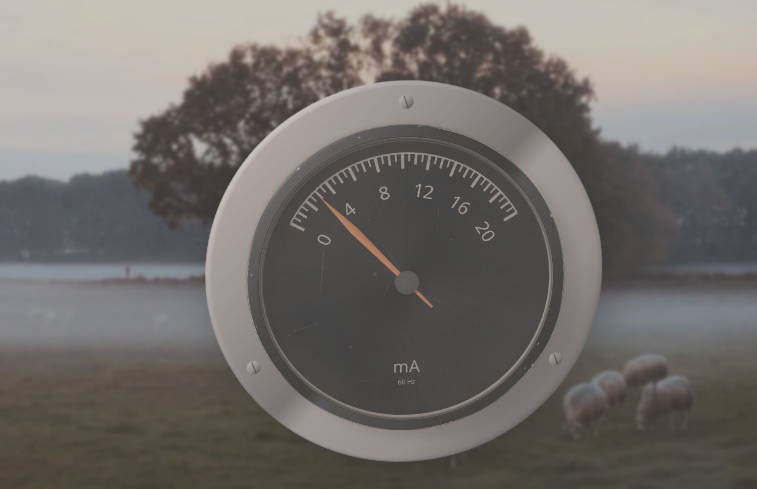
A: 3mA
